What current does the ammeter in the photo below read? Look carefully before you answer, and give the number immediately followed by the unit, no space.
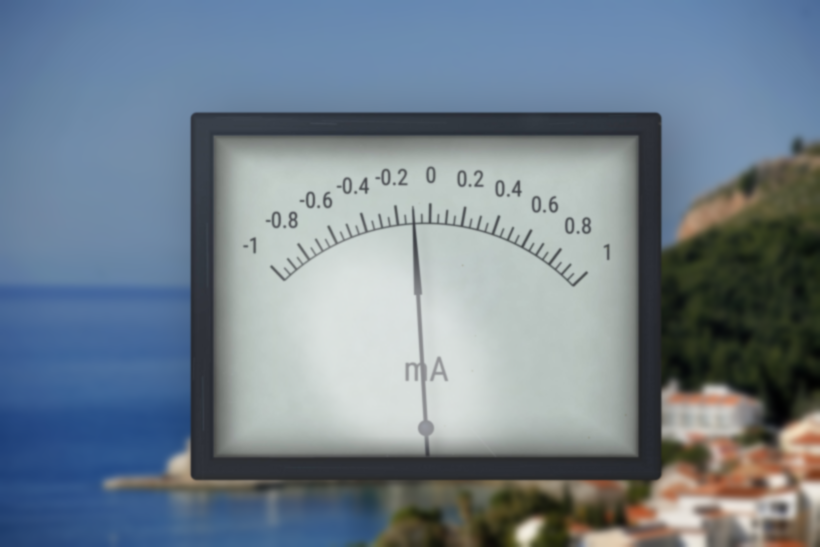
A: -0.1mA
